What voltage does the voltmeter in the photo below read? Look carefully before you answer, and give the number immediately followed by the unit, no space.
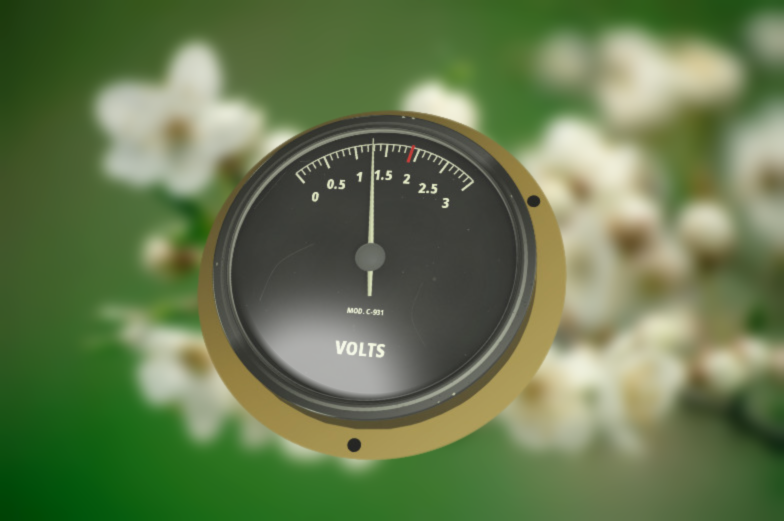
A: 1.3V
